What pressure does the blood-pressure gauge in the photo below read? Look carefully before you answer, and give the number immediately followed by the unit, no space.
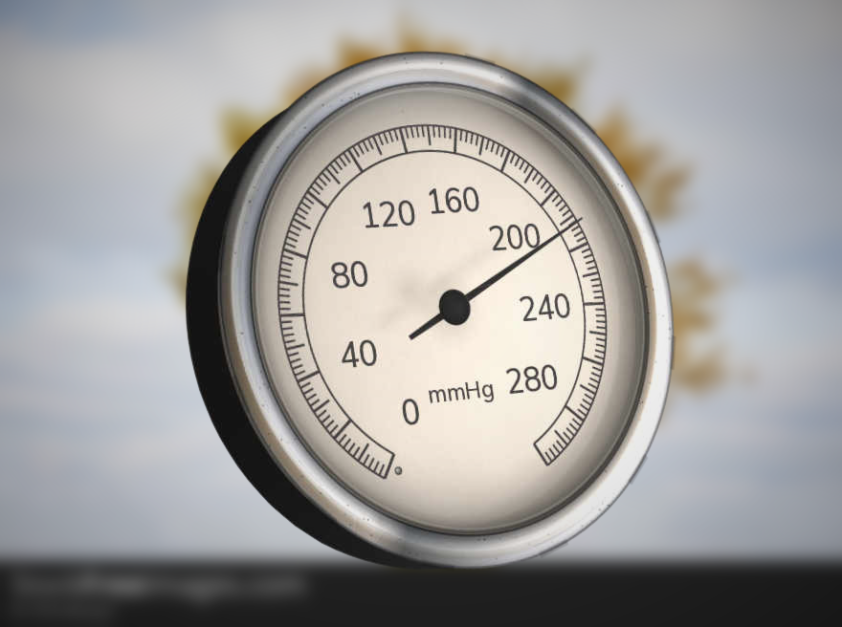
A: 212mmHg
